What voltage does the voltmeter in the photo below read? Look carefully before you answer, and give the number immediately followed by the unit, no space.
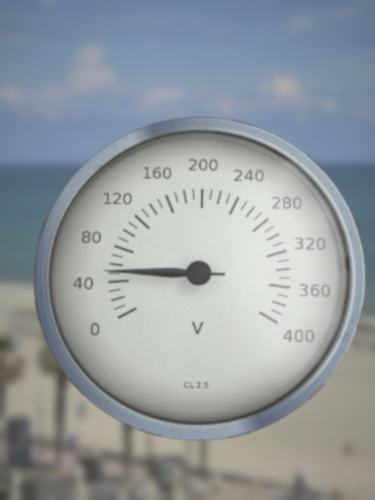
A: 50V
